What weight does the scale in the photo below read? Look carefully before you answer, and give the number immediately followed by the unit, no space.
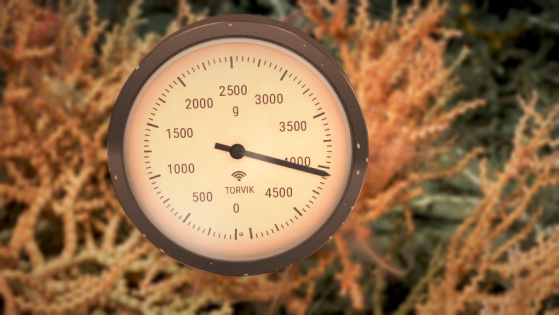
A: 4050g
